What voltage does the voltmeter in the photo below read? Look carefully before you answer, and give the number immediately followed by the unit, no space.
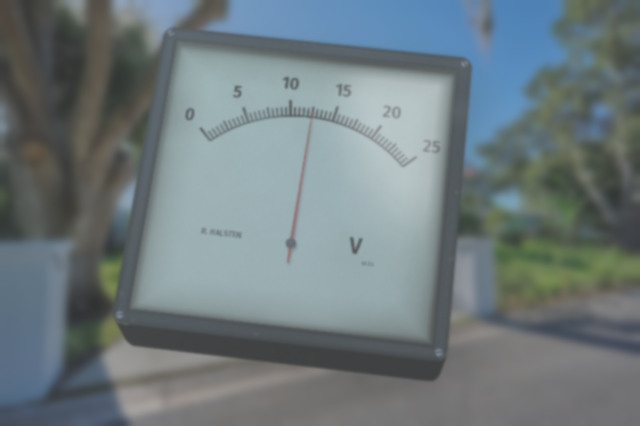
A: 12.5V
